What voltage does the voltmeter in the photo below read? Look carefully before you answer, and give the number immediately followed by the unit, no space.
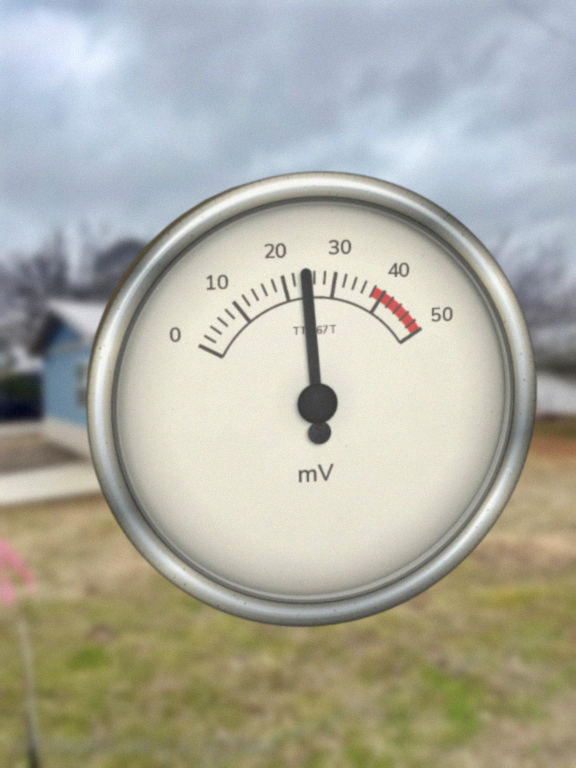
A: 24mV
